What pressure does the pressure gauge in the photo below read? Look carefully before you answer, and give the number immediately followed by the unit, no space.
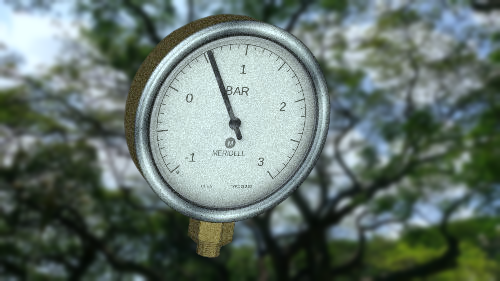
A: 0.55bar
